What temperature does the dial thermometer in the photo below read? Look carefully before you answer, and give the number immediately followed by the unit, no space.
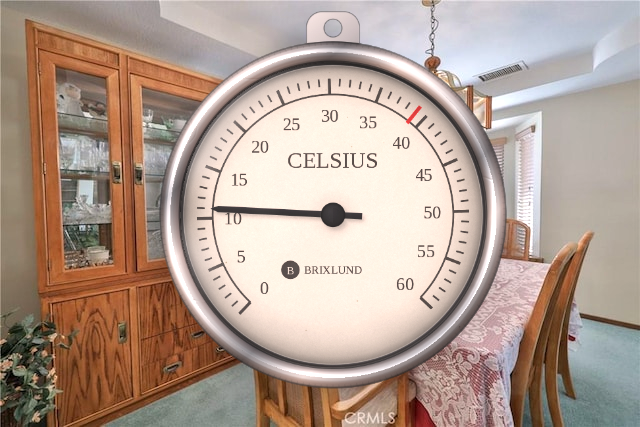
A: 11°C
